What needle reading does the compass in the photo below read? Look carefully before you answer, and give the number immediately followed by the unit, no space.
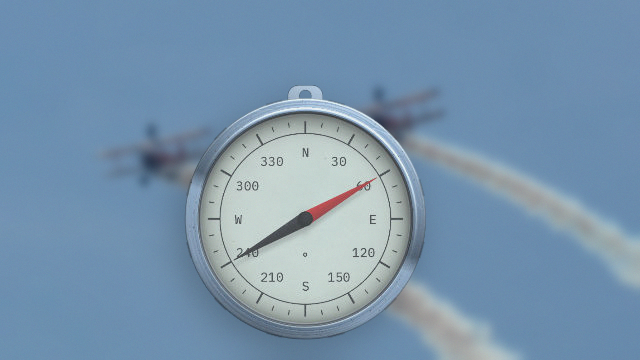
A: 60°
